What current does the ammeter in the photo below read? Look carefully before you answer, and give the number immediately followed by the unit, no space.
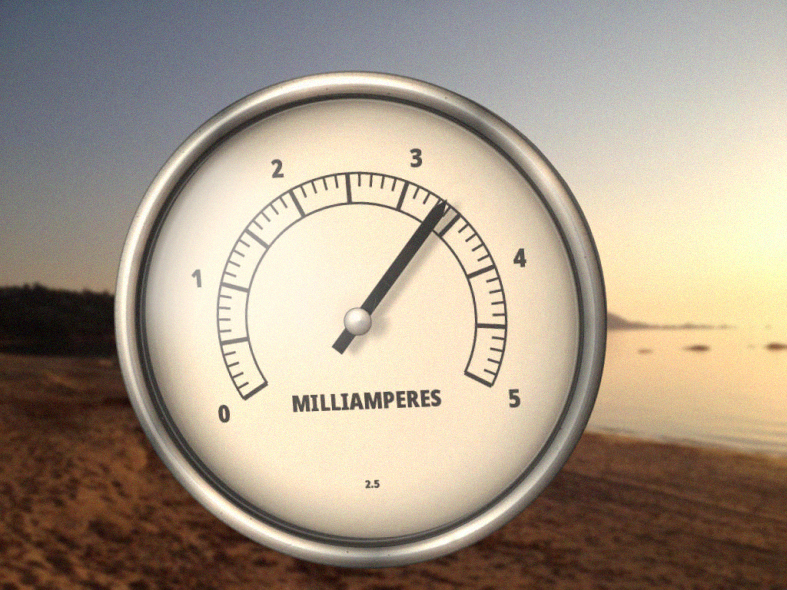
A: 3.35mA
